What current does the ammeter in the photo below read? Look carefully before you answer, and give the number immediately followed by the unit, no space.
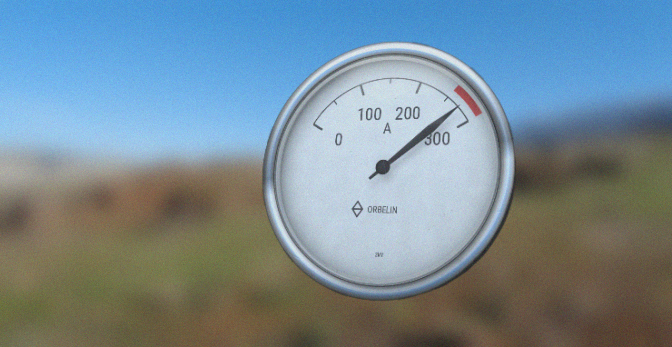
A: 275A
